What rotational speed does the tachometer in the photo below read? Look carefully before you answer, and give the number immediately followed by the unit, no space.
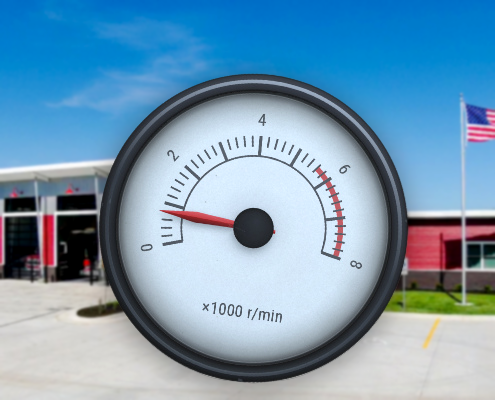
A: 800rpm
